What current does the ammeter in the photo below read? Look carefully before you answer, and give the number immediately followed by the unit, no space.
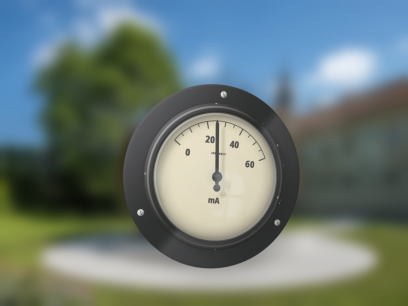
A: 25mA
